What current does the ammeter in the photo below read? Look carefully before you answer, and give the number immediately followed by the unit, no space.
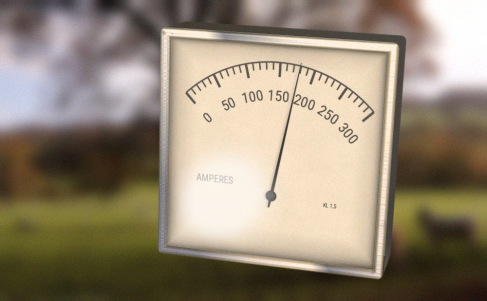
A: 180A
